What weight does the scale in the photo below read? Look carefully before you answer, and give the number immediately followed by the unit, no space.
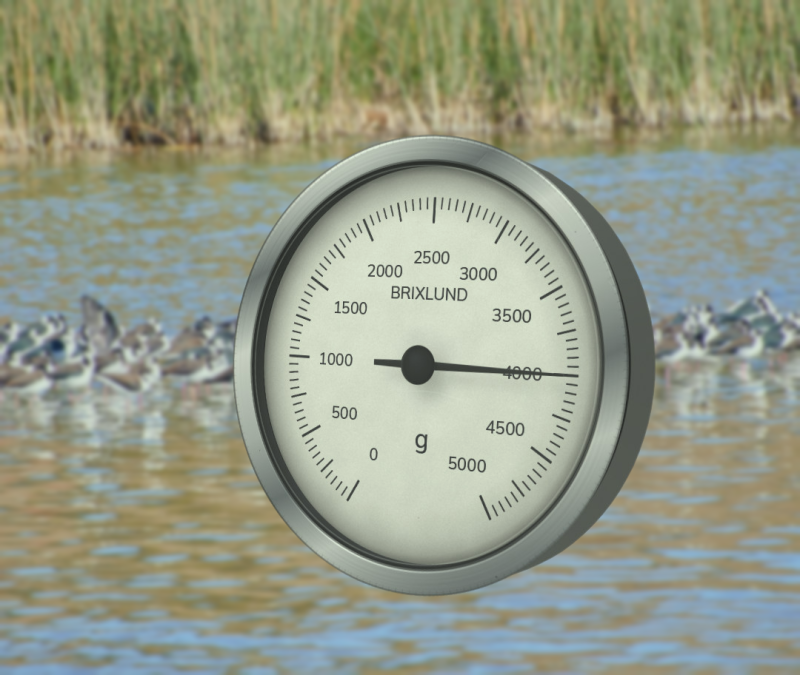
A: 4000g
